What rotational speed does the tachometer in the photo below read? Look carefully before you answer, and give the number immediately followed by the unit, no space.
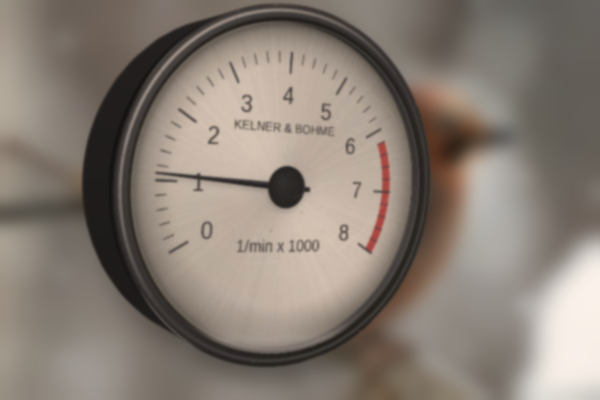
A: 1100rpm
